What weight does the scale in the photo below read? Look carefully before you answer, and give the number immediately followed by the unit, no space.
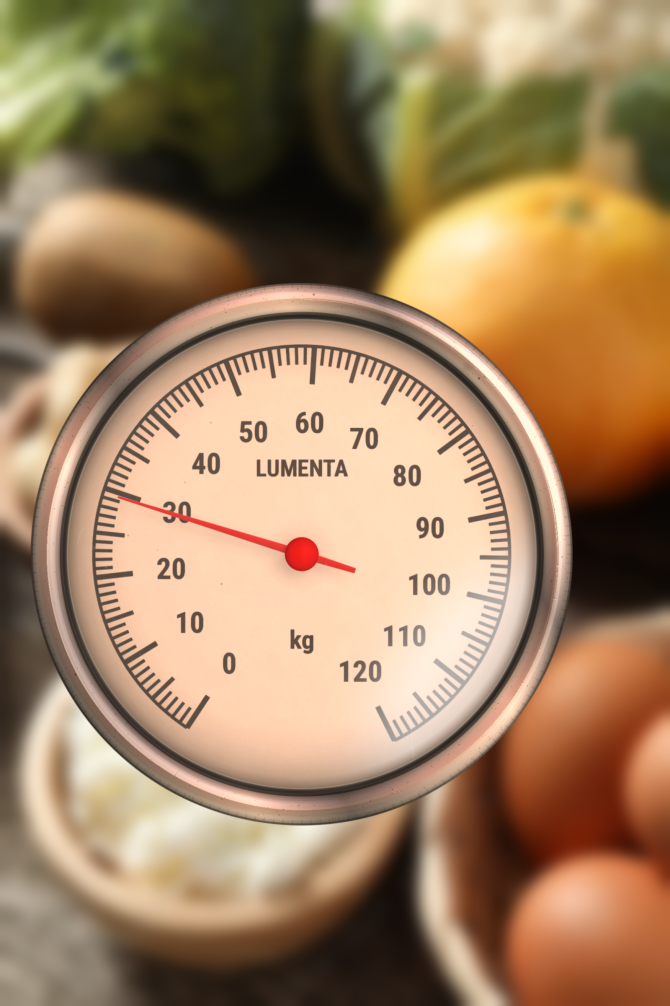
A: 29.5kg
